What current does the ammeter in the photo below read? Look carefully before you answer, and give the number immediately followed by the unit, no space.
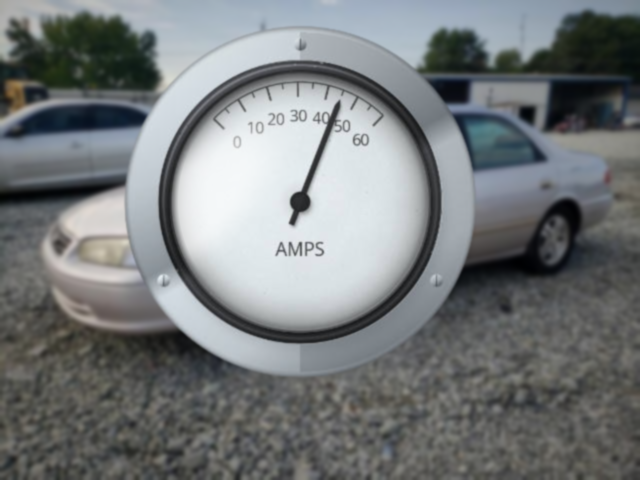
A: 45A
